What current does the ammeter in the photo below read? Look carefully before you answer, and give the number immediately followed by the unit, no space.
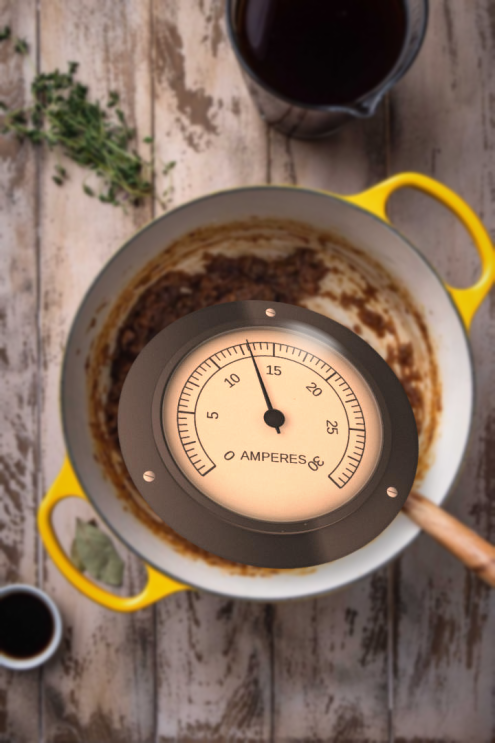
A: 13A
